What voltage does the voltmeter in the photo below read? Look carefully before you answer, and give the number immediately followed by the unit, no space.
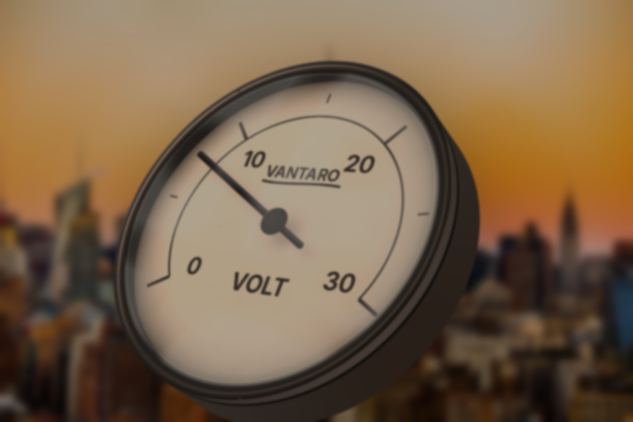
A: 7.5V
